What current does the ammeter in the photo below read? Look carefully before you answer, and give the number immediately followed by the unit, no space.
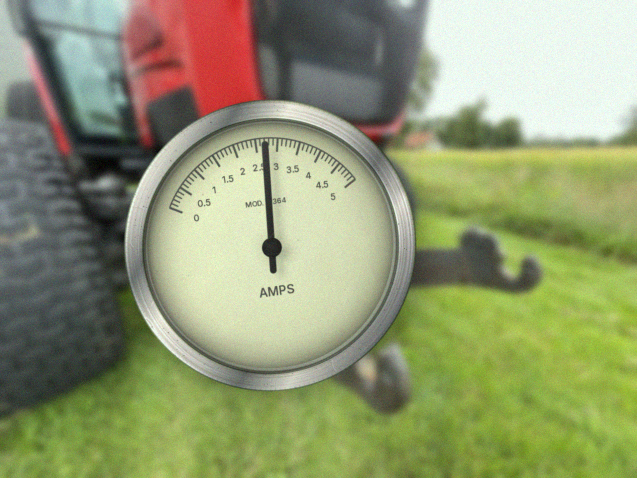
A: 2.7A
